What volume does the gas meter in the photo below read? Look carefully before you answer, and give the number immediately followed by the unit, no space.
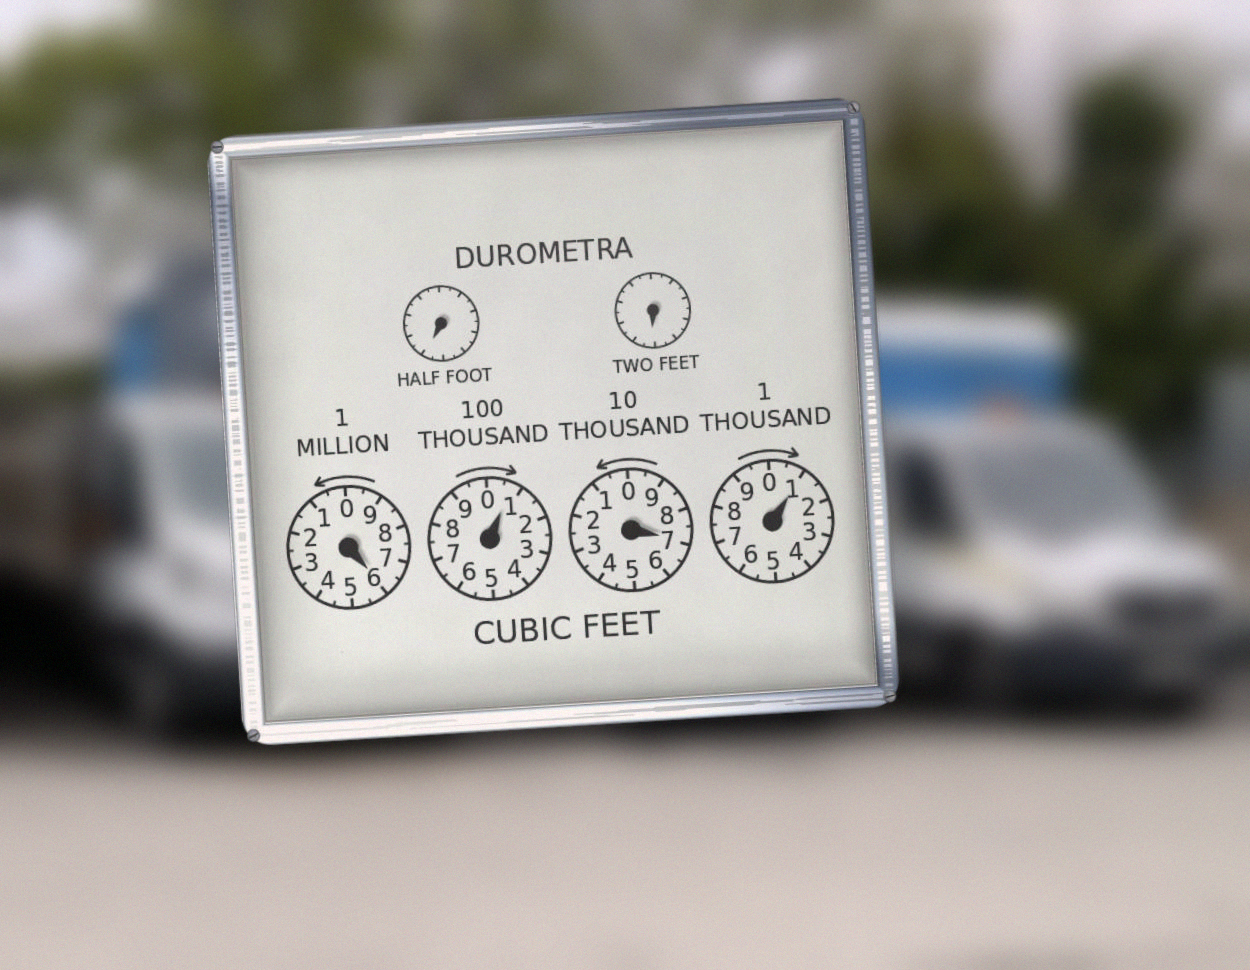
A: 607100ft³
